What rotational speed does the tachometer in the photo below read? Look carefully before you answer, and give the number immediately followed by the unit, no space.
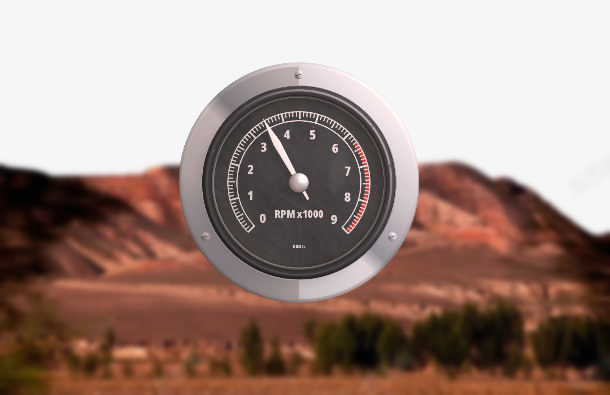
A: 3500rpm
